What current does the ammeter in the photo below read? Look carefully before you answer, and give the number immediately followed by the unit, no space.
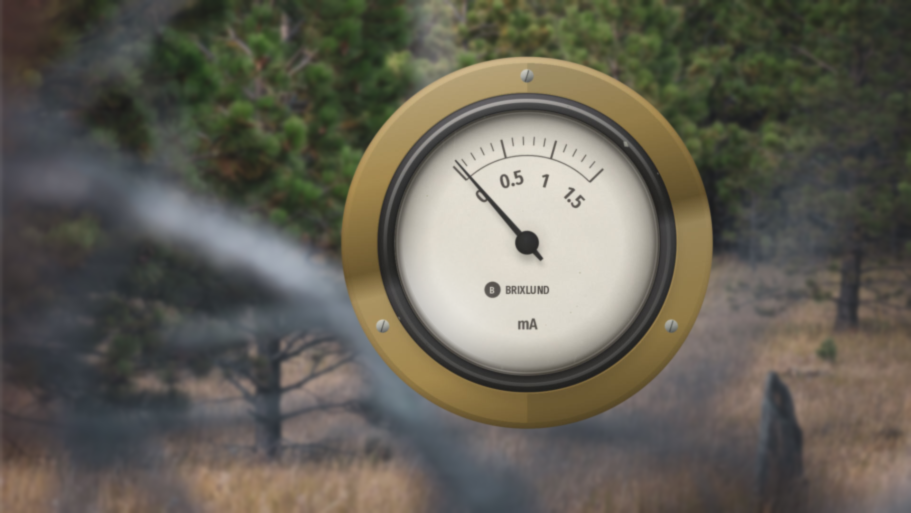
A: 0.05mA
